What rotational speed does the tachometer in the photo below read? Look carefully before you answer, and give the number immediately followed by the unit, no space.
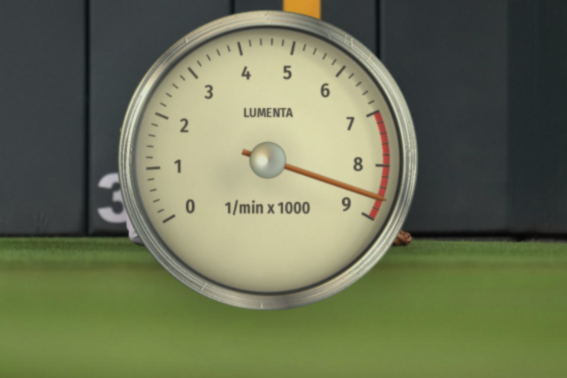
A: 8600rpm
